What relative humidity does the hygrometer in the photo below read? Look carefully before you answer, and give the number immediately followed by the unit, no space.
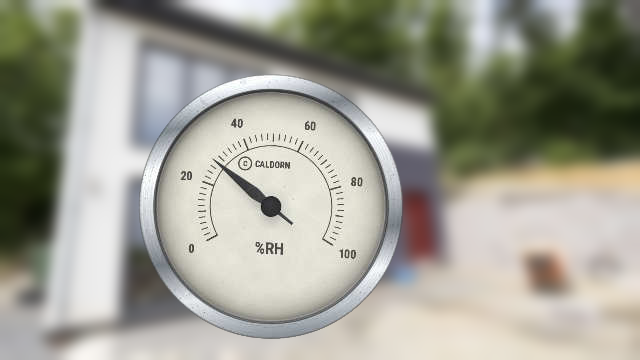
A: 28%
